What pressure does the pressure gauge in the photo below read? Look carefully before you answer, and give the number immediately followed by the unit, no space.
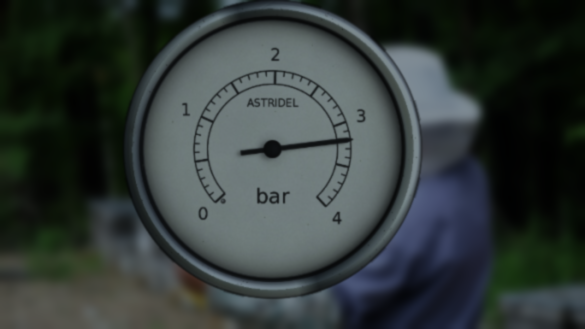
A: 3.2bar
